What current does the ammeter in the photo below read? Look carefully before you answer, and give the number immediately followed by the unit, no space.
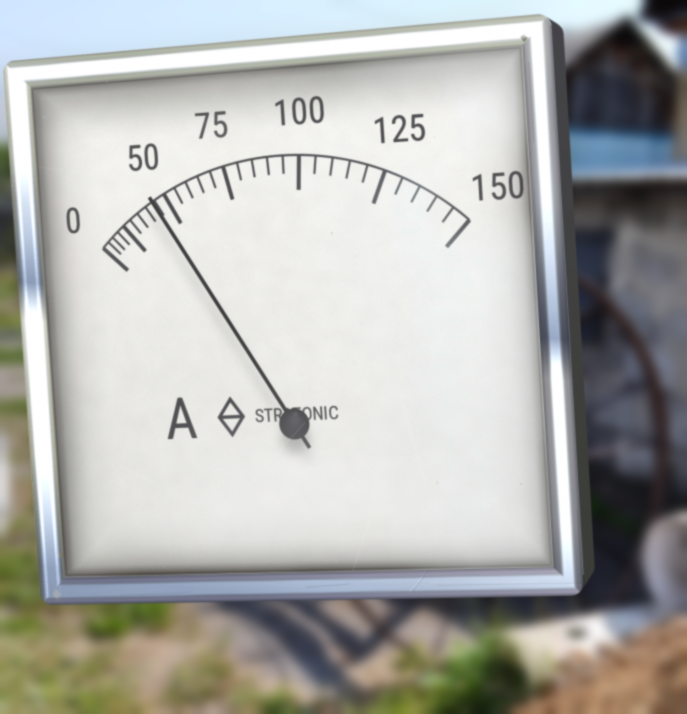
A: 45A
